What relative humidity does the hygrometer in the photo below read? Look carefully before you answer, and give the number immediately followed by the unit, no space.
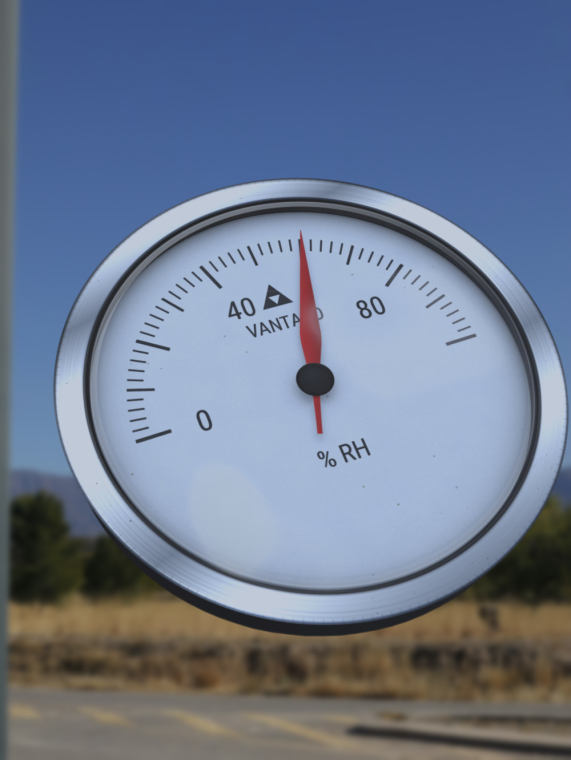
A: 60%
